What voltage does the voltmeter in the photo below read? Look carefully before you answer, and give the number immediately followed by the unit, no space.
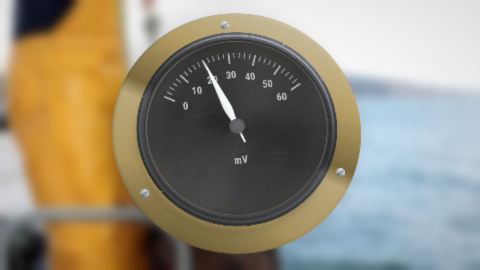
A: 20mV
